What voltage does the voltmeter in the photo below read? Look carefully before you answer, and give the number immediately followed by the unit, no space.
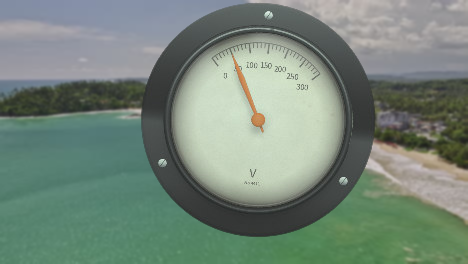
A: 50V
